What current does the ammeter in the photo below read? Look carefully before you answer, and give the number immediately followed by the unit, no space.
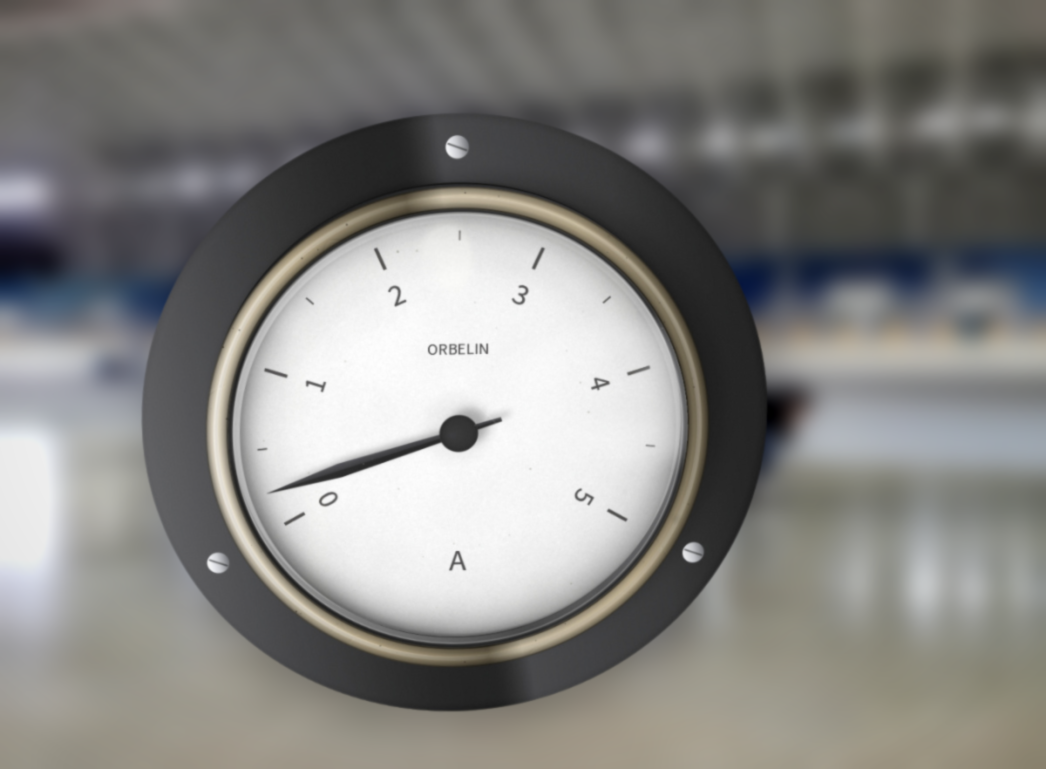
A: 0.25A
